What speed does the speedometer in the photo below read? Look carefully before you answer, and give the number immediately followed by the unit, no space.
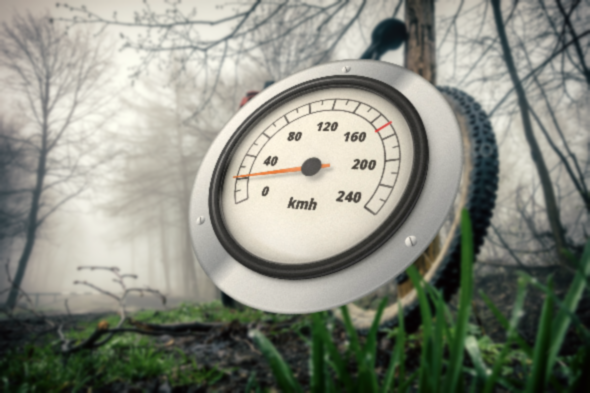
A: 20km/h
